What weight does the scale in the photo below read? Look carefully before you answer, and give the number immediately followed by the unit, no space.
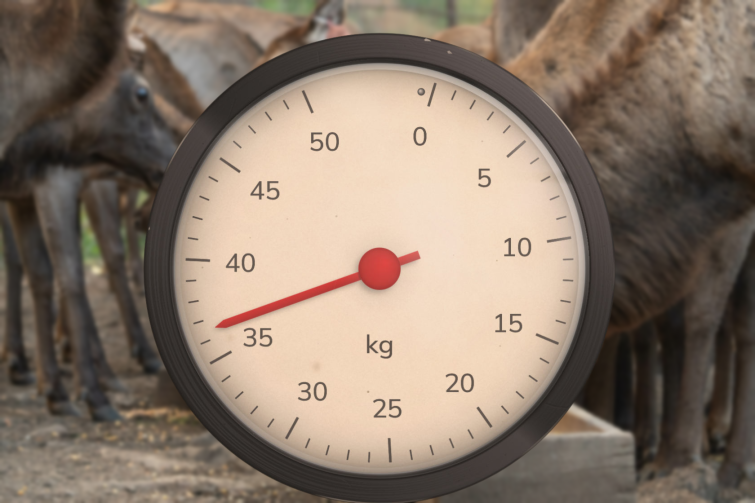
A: 36.5kg
